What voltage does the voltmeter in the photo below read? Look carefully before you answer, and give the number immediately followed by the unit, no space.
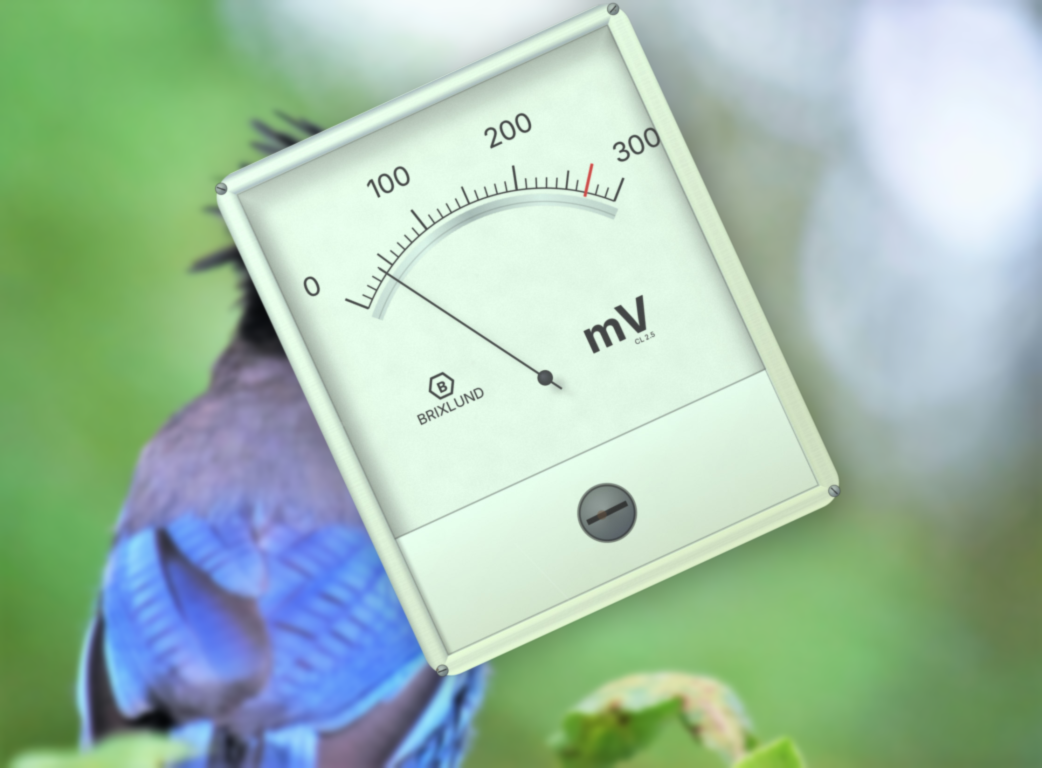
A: 40mV
